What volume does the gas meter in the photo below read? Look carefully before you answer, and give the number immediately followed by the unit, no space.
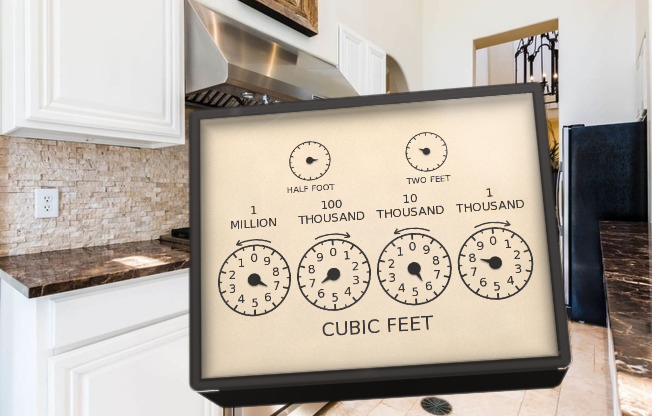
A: 665800ft³
